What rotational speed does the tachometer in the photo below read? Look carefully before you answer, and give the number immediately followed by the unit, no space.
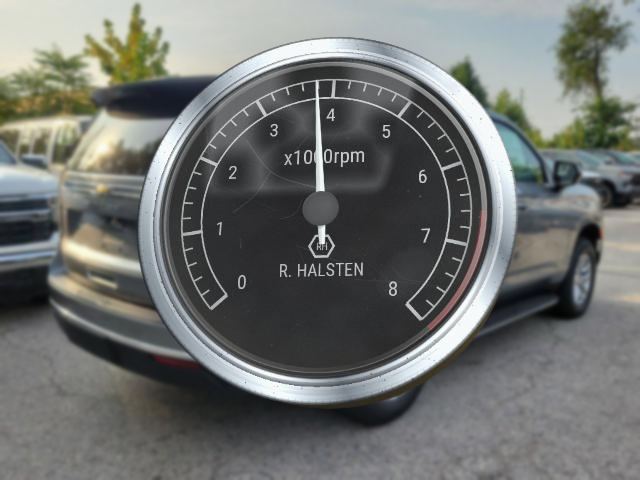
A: 3800rpm
